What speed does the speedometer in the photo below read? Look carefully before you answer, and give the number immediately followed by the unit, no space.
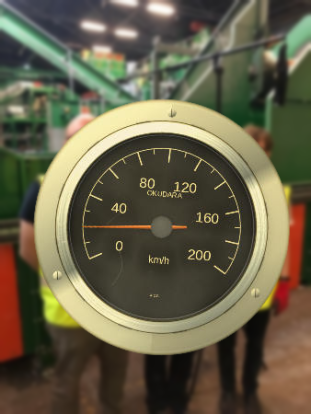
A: 20km/h
